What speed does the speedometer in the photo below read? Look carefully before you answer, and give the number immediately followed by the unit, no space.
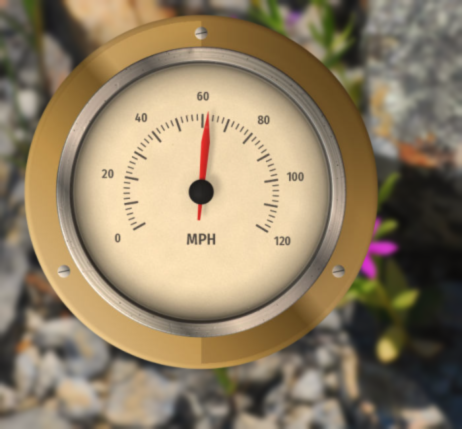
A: 62mph
